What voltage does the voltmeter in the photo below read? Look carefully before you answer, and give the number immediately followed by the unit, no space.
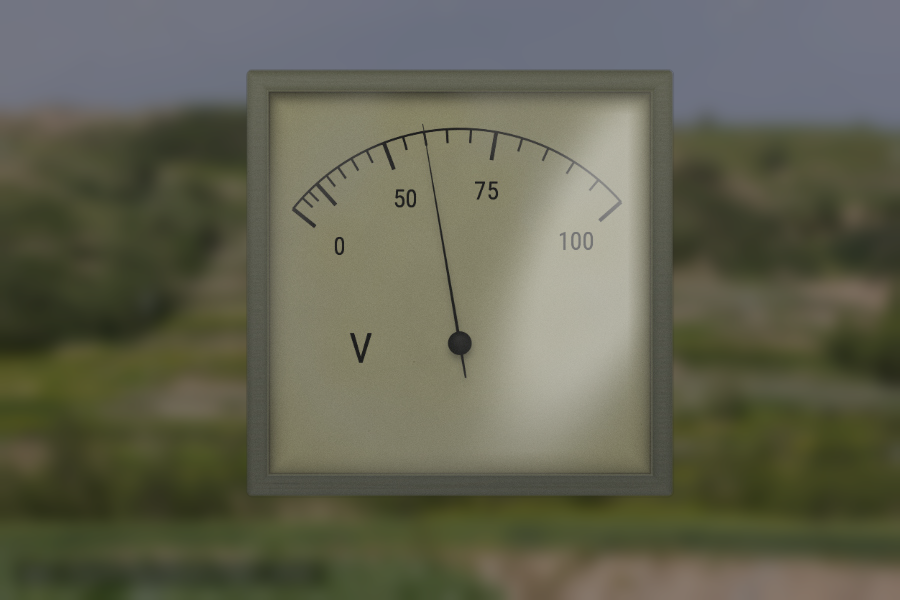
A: 60V
